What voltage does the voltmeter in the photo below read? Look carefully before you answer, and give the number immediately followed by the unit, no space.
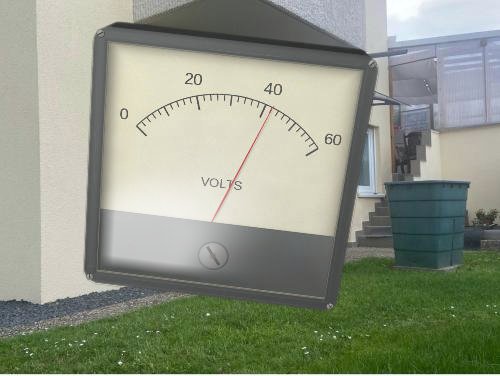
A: 42V
